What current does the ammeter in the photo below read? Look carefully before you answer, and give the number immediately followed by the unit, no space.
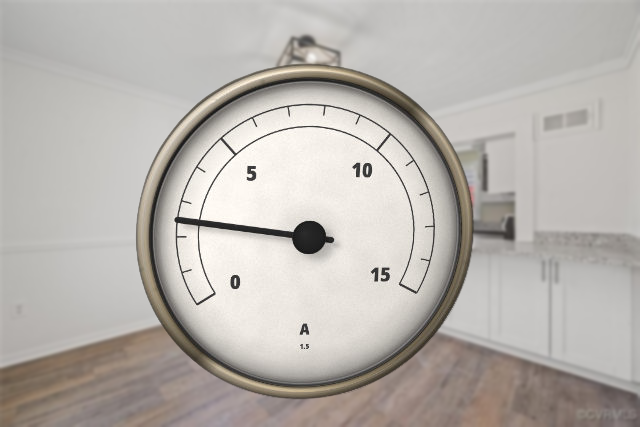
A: 2.5A
